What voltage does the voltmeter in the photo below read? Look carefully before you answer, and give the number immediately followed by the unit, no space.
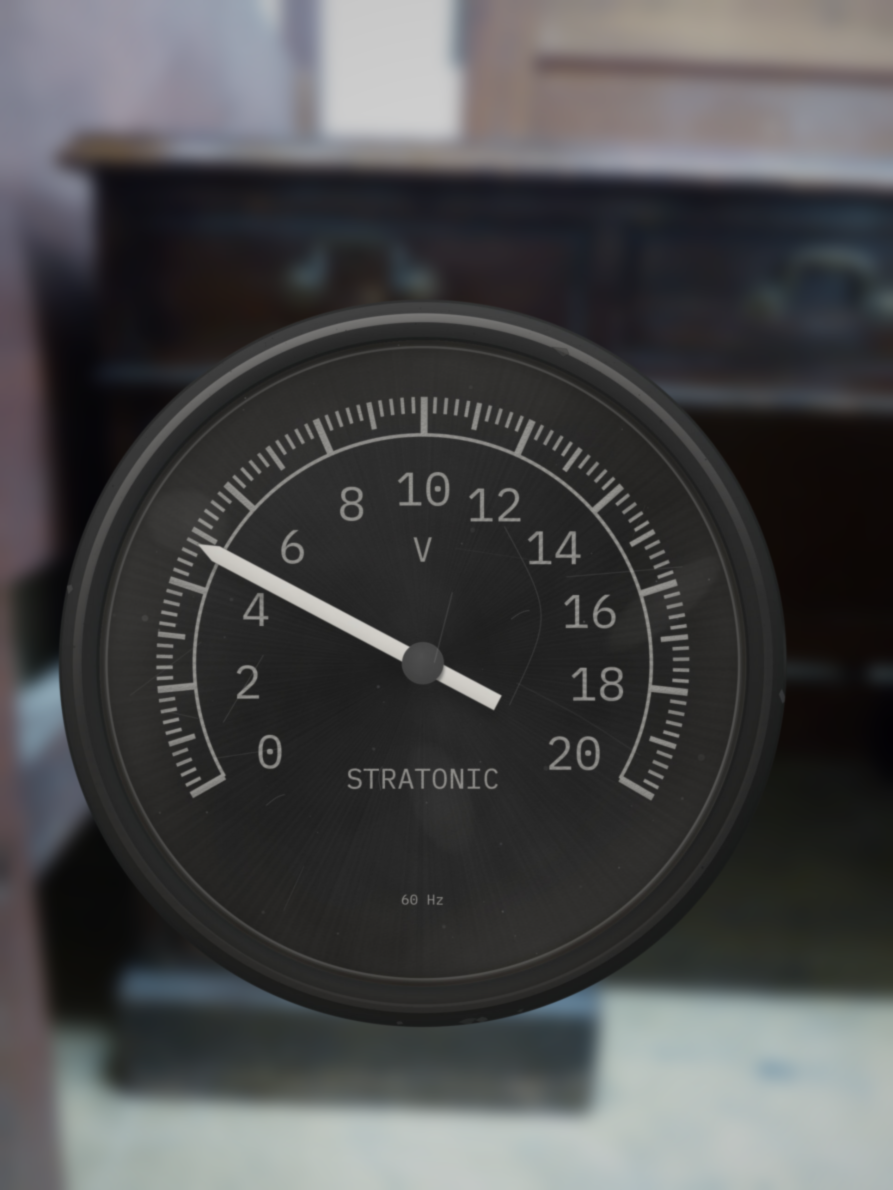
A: 4.8V
